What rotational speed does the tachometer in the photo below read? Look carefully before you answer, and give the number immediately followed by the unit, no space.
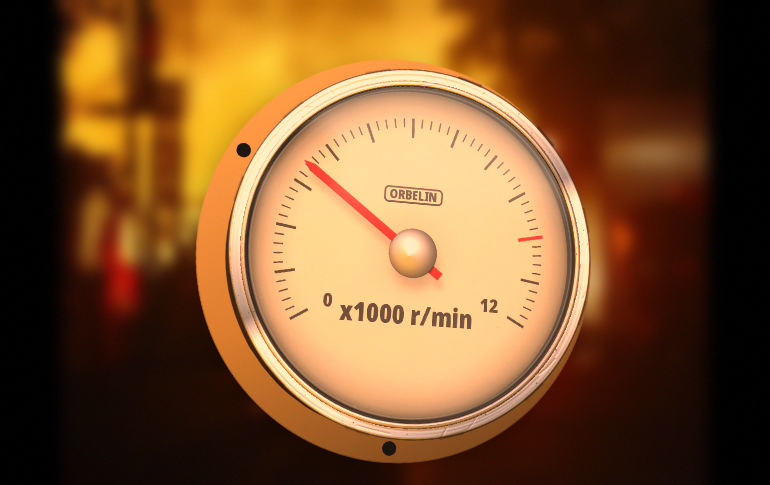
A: 3400rpm
